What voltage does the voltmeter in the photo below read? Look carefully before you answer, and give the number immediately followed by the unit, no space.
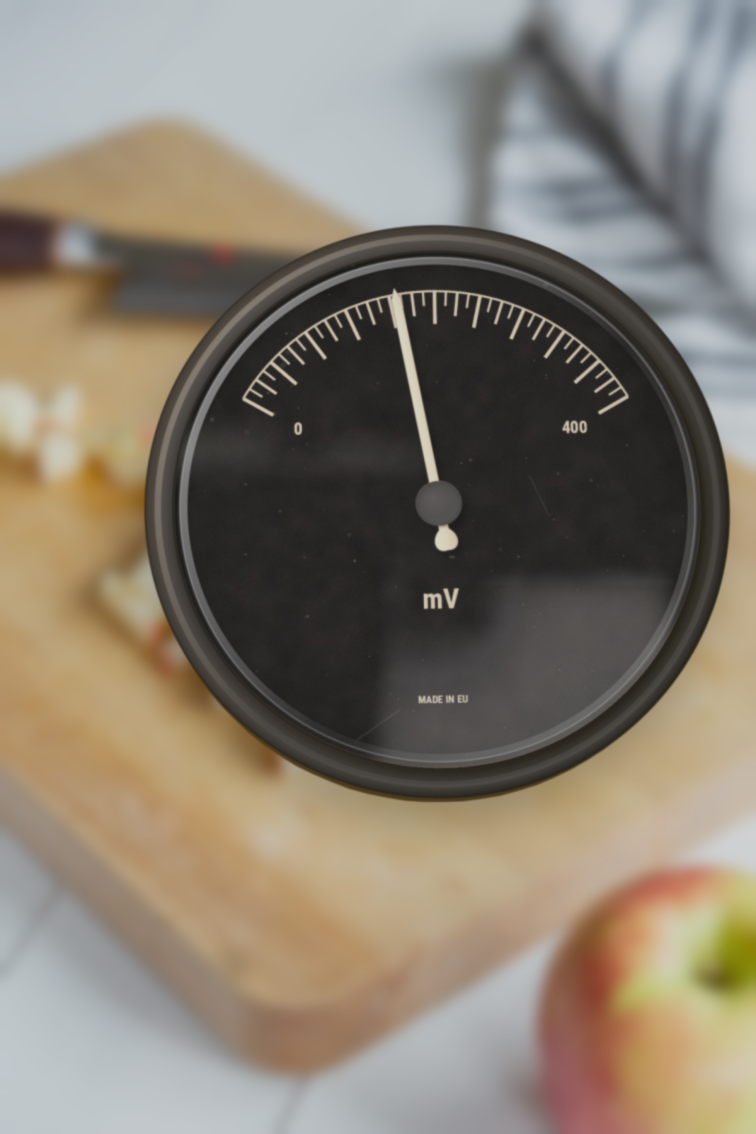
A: 165mV
